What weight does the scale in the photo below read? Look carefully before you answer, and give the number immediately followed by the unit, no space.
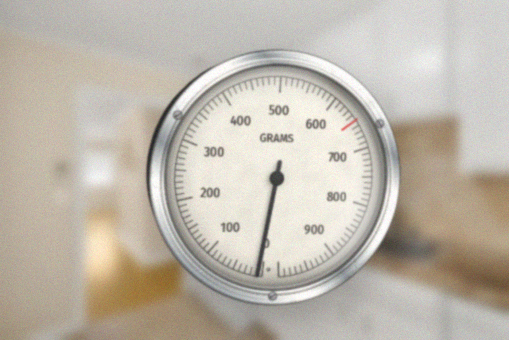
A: 10g
